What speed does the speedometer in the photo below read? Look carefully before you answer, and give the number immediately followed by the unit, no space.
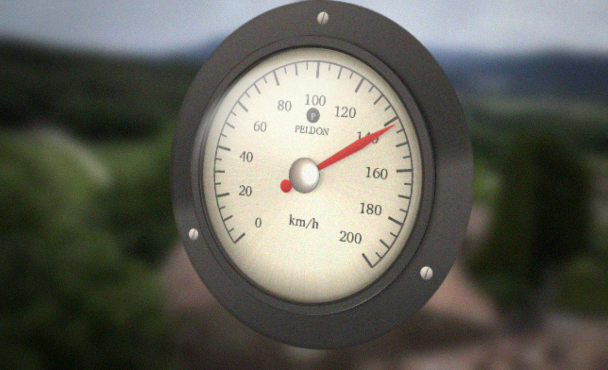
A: 142.5km/h
